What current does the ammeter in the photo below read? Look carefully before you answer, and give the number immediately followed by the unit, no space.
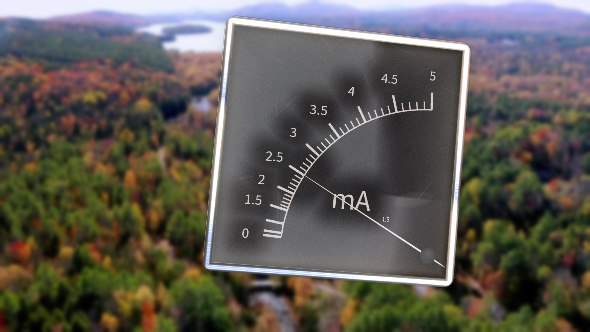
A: 2.5mA
